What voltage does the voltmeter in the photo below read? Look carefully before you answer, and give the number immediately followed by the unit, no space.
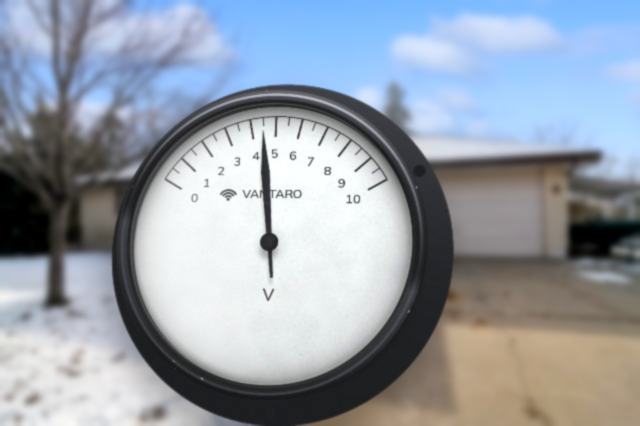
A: 4.5V
